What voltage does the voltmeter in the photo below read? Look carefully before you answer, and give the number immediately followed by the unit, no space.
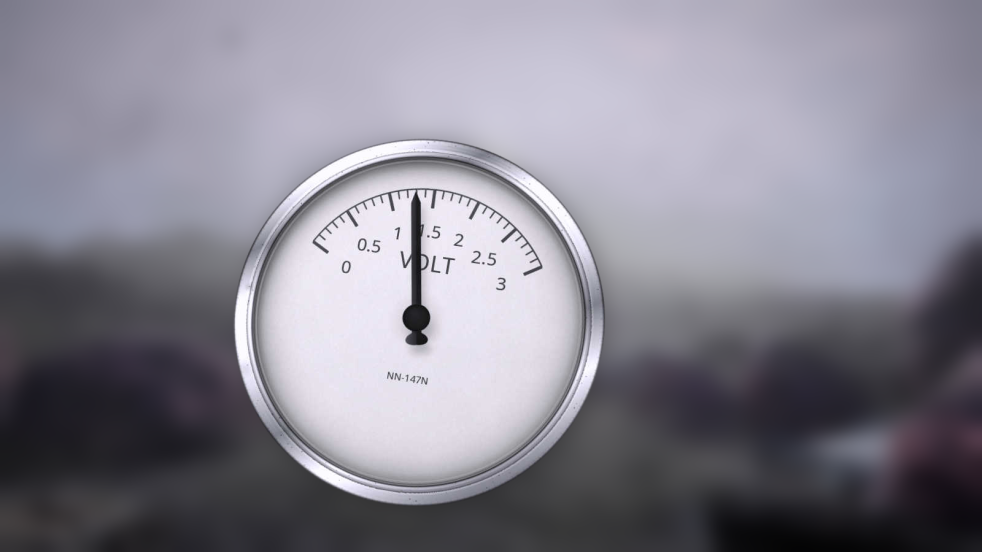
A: 1.3V
